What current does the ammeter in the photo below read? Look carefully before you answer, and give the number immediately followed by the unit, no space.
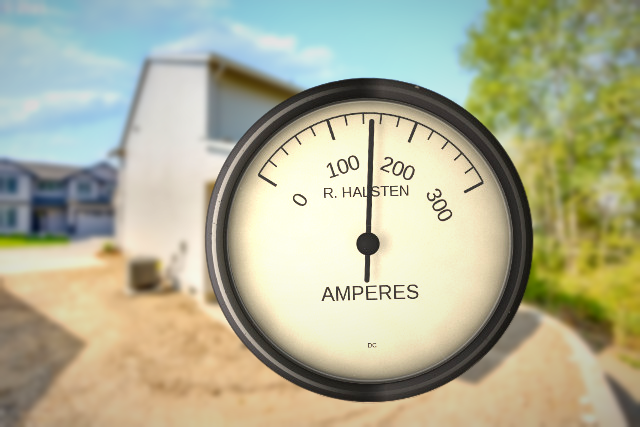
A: 150A
